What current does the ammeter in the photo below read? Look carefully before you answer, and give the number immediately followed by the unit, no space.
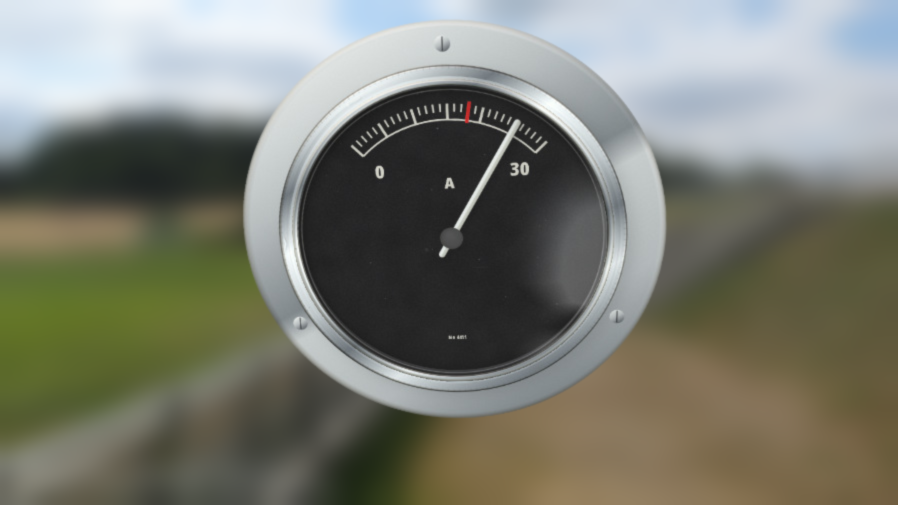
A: 25A
